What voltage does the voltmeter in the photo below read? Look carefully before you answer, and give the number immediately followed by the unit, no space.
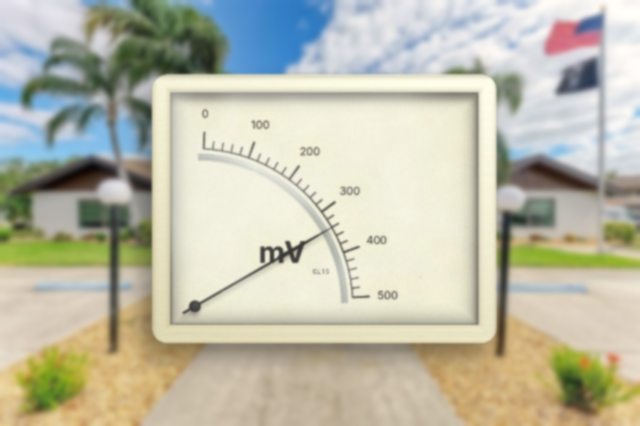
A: 340mV
